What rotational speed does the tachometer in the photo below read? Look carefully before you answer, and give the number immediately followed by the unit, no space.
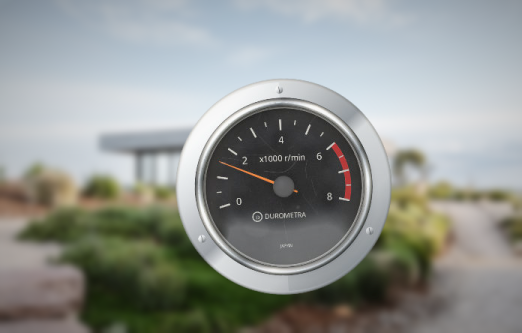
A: 1500rpm
